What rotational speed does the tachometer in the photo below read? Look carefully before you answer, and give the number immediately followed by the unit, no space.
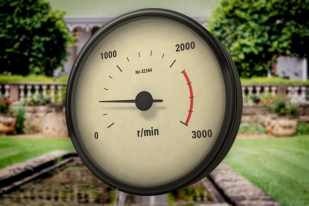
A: 400rpm
